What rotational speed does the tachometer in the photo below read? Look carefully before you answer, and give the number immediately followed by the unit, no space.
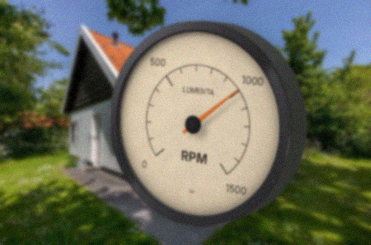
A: 1000rpm
